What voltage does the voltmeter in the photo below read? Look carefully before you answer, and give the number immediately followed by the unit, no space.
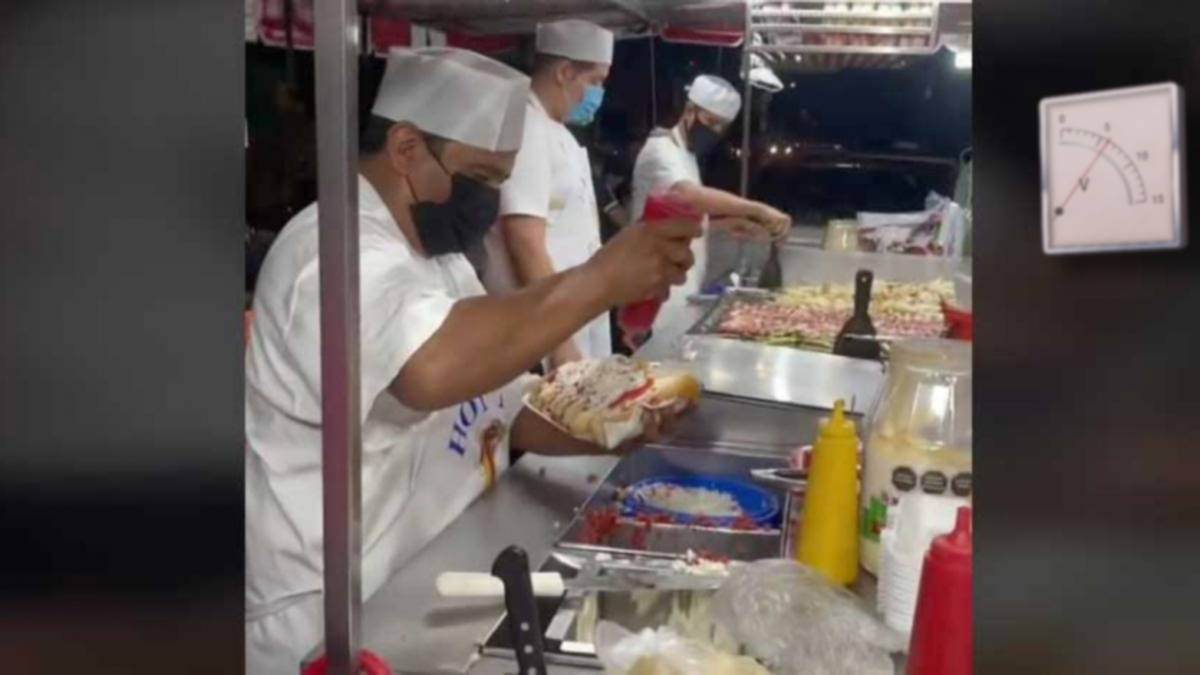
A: 6V
